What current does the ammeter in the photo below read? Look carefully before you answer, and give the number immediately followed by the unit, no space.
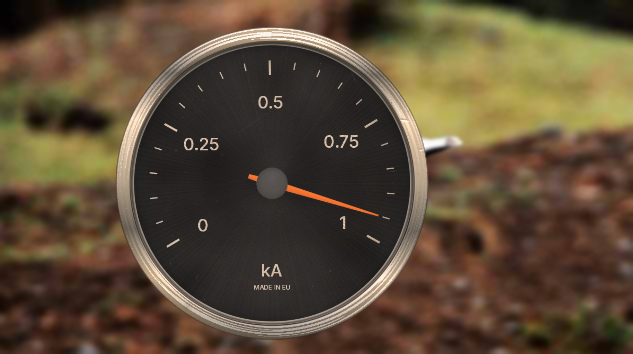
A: 0.95kA
